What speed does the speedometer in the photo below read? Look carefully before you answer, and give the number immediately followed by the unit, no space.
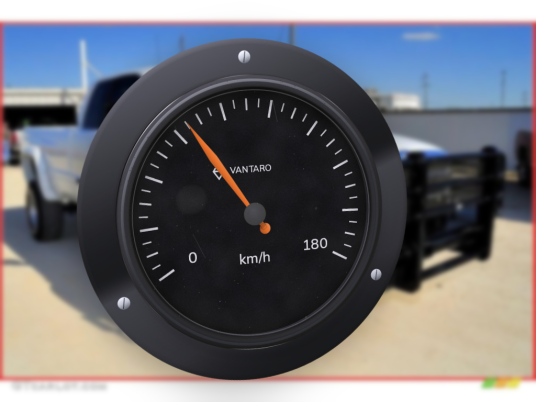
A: 65km/h
